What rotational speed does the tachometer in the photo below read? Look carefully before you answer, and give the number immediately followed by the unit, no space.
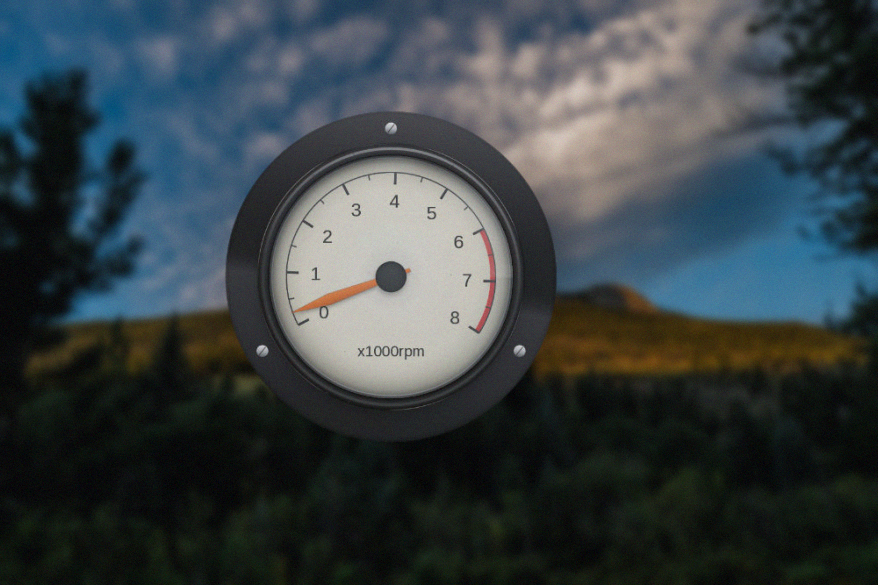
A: 250rpm
